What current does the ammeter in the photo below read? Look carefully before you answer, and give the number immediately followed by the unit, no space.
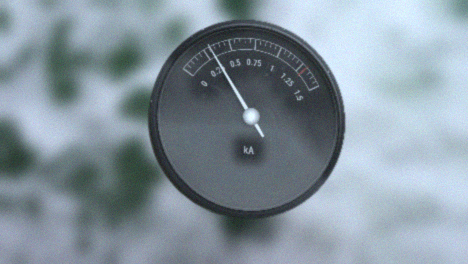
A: 0.3kA
